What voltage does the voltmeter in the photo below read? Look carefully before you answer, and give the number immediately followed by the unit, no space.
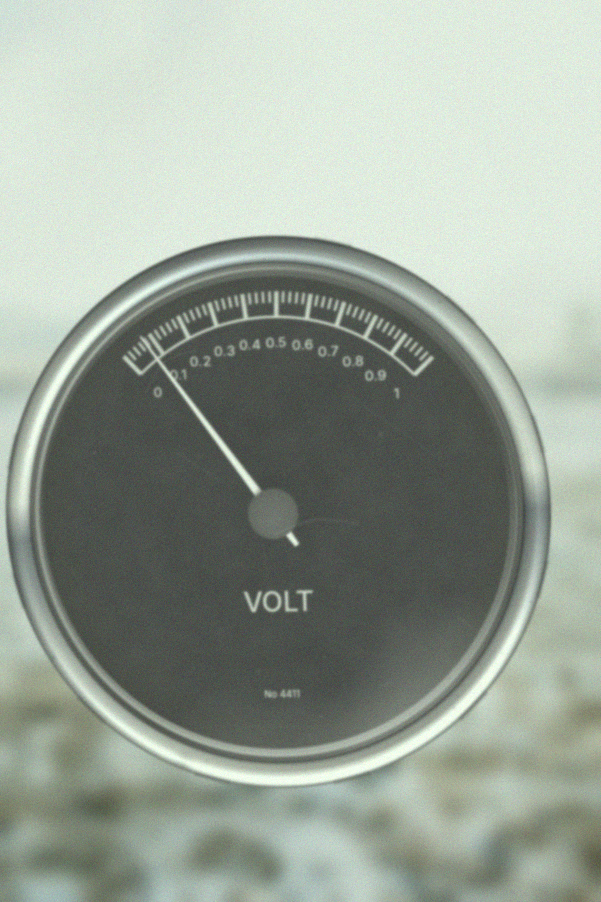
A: 0.08V
